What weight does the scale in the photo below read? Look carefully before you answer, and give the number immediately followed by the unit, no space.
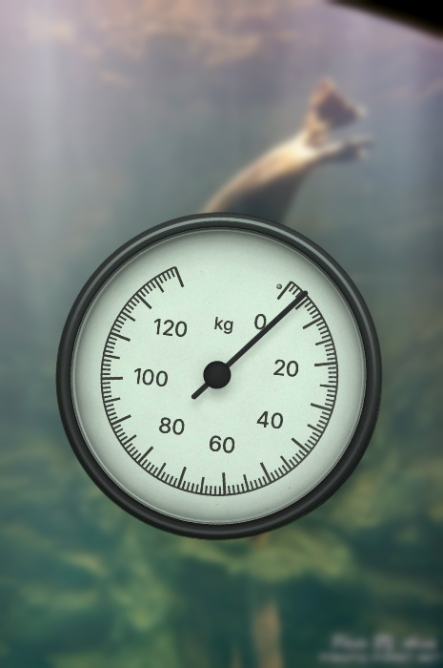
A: 4kg
